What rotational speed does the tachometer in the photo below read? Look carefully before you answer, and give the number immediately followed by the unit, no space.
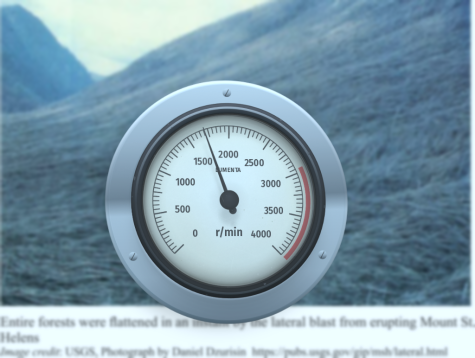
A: 1700rpm
